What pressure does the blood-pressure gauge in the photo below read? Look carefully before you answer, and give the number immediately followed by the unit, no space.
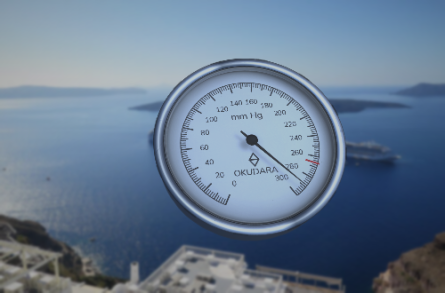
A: 290mmHg
